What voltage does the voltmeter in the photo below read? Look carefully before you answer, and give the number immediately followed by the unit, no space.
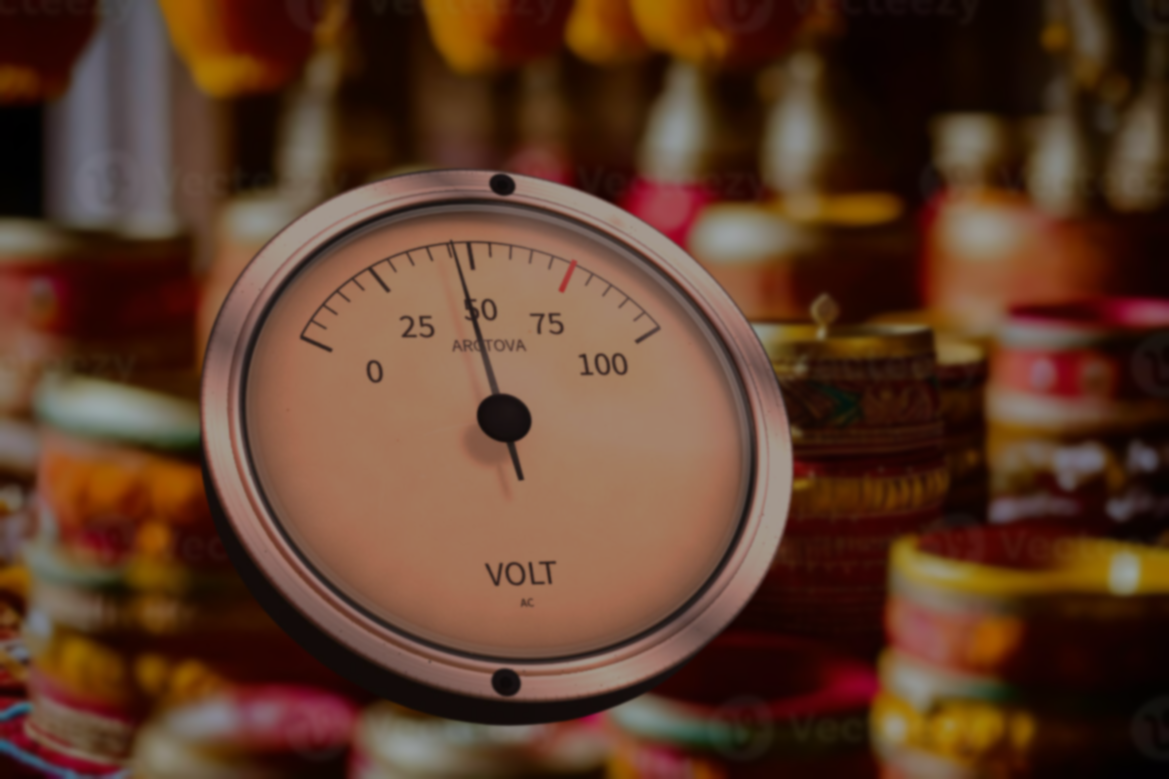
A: 45V
